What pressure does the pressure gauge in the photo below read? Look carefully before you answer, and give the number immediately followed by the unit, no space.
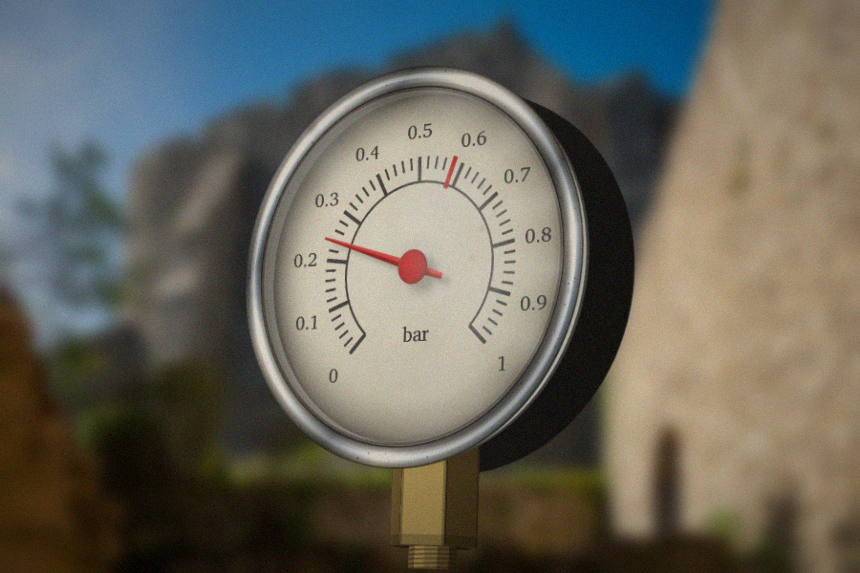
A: 0.24bar
